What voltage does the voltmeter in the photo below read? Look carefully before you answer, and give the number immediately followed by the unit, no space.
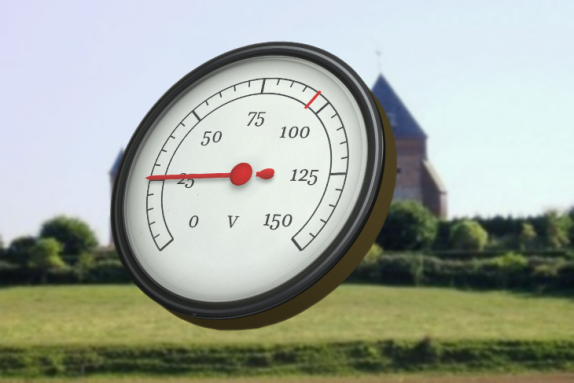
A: 25V
